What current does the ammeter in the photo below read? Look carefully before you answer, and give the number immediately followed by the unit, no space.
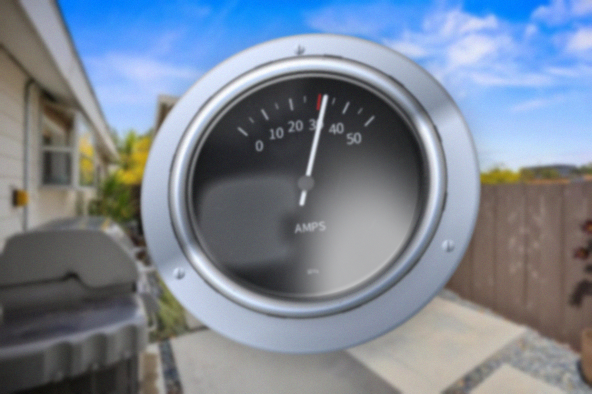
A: 32.5A
